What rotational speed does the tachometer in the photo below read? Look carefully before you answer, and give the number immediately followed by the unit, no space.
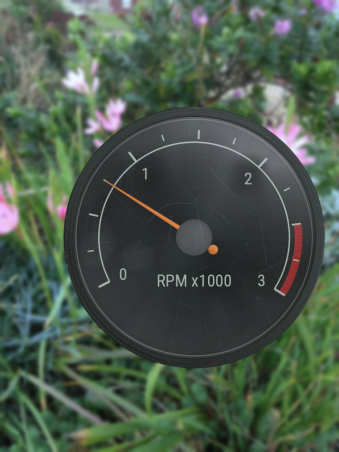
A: 750rpm
